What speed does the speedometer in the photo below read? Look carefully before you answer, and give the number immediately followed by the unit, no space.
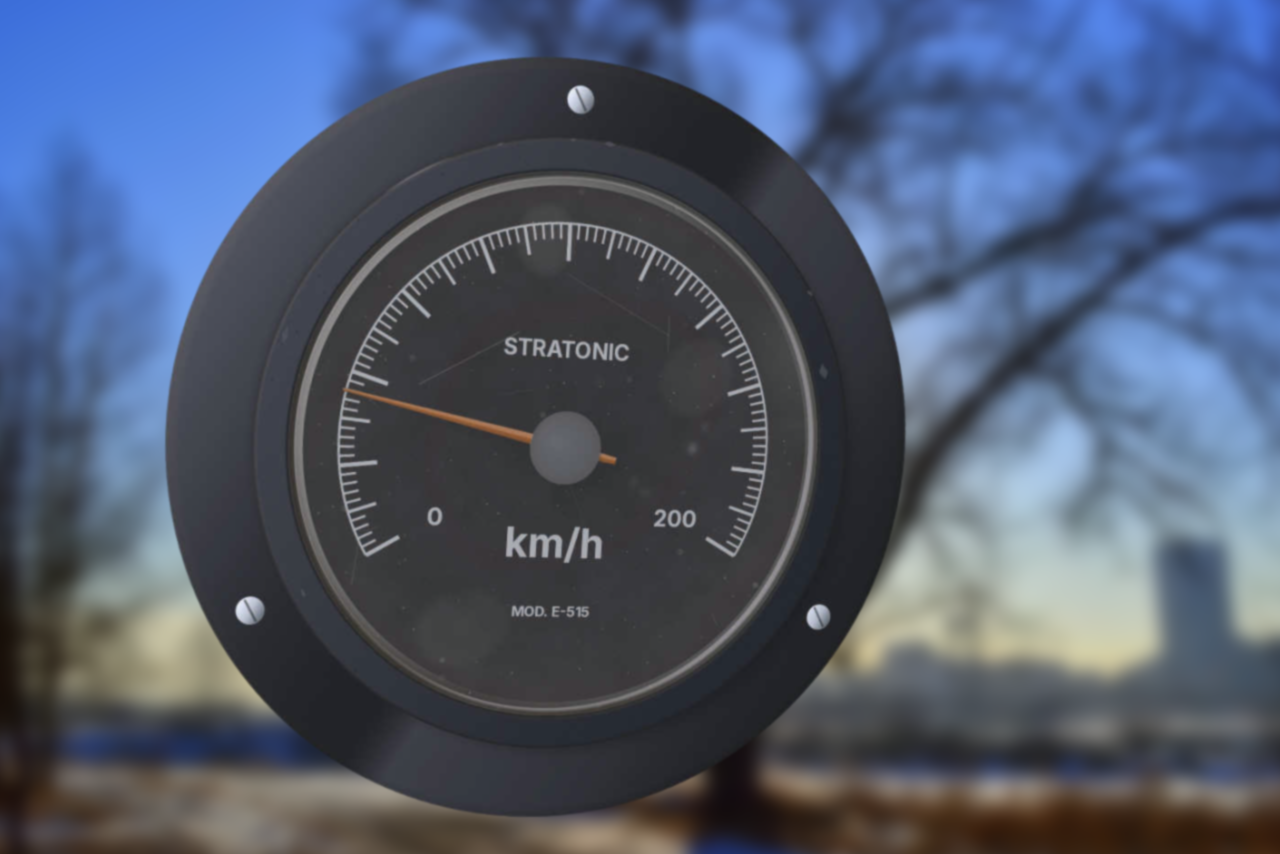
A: 36km/h
